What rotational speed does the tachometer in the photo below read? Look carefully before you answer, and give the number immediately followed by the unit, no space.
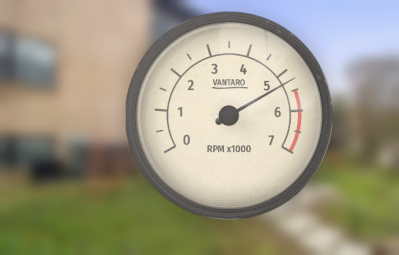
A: 5250rpm
